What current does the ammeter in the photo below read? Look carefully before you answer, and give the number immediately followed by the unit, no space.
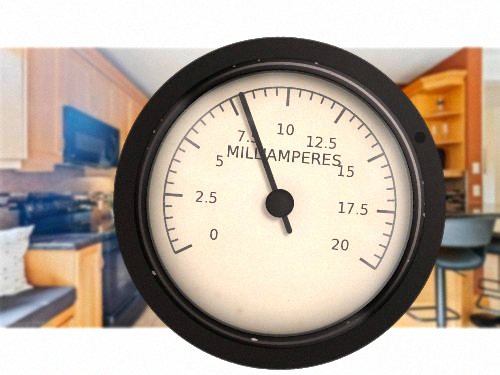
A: 8mA
